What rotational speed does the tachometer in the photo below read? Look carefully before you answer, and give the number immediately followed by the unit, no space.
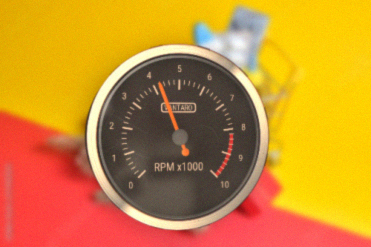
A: 4200rpm
